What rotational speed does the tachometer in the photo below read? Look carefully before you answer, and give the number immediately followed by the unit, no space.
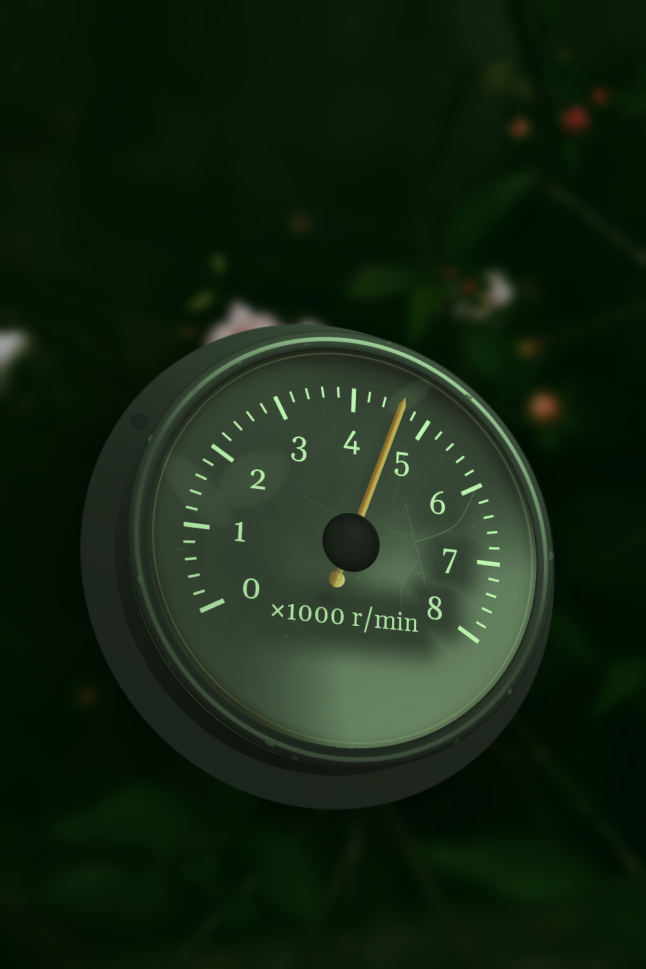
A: 4600rpm
